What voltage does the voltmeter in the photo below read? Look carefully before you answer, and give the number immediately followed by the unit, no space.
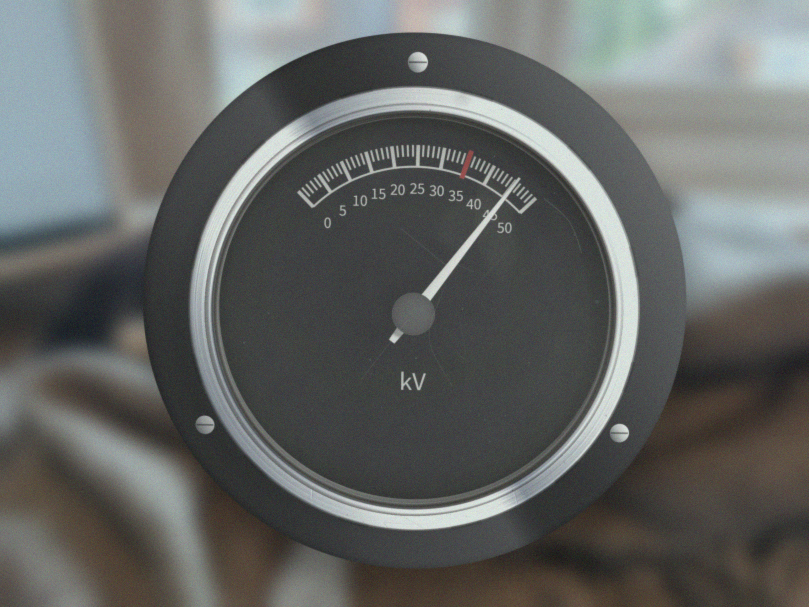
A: 45kV
